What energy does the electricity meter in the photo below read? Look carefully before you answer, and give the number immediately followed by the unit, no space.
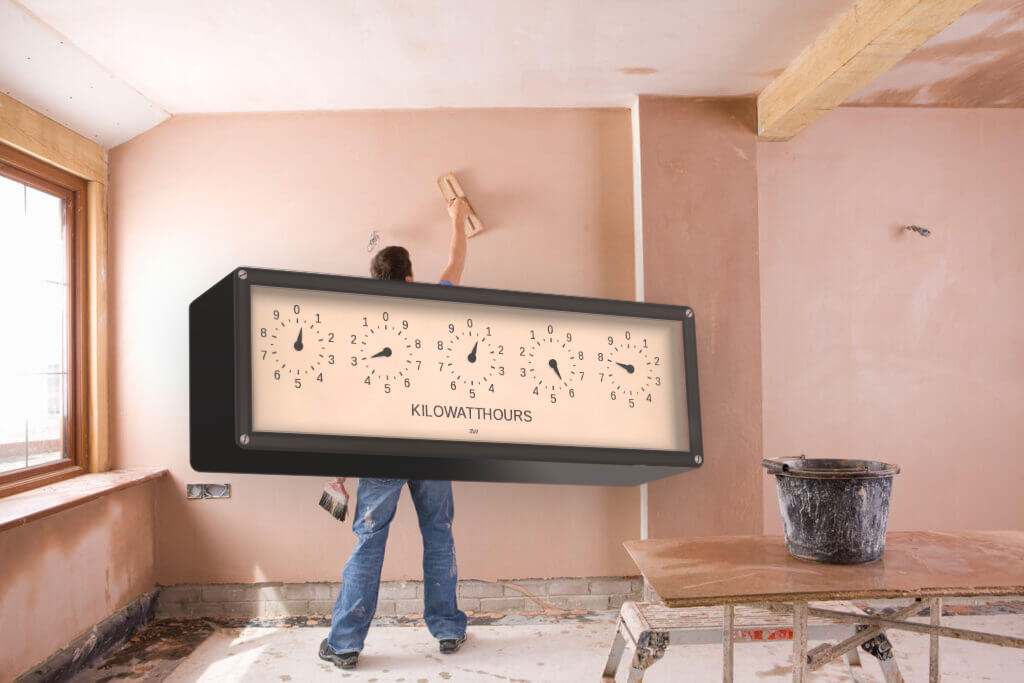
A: 3058kWh
